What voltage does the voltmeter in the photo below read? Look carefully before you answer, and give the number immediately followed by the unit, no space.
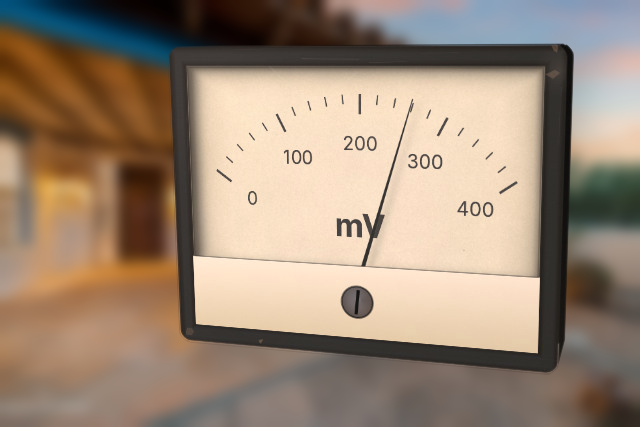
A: 260mV
